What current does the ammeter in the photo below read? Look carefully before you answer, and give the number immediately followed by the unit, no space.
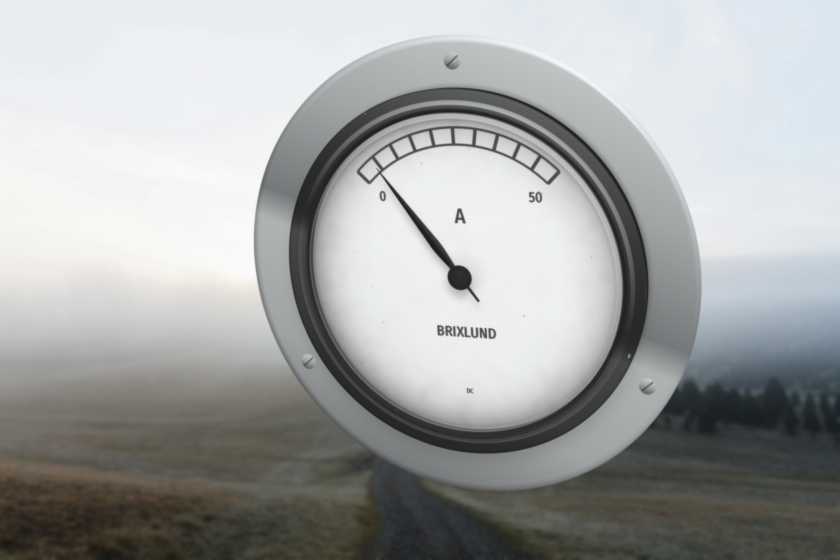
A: 5A
